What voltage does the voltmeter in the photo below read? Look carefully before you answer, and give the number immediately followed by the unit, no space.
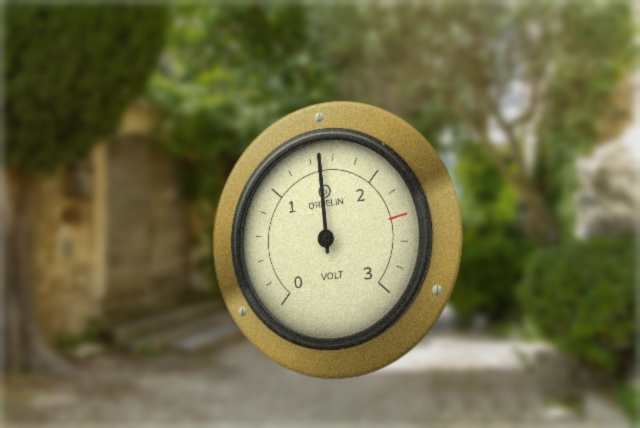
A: 1.5V
